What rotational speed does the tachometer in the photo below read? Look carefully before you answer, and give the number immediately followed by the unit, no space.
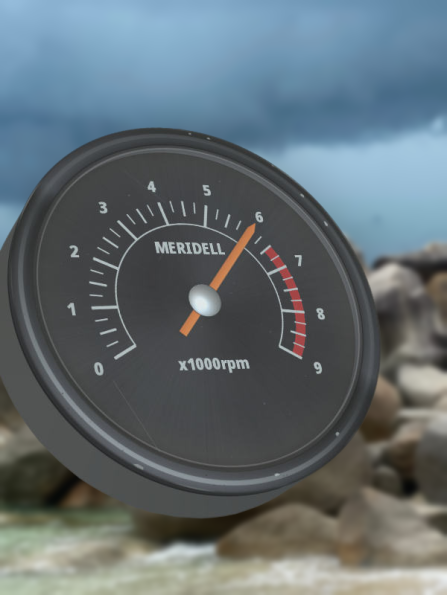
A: 6000rpm
